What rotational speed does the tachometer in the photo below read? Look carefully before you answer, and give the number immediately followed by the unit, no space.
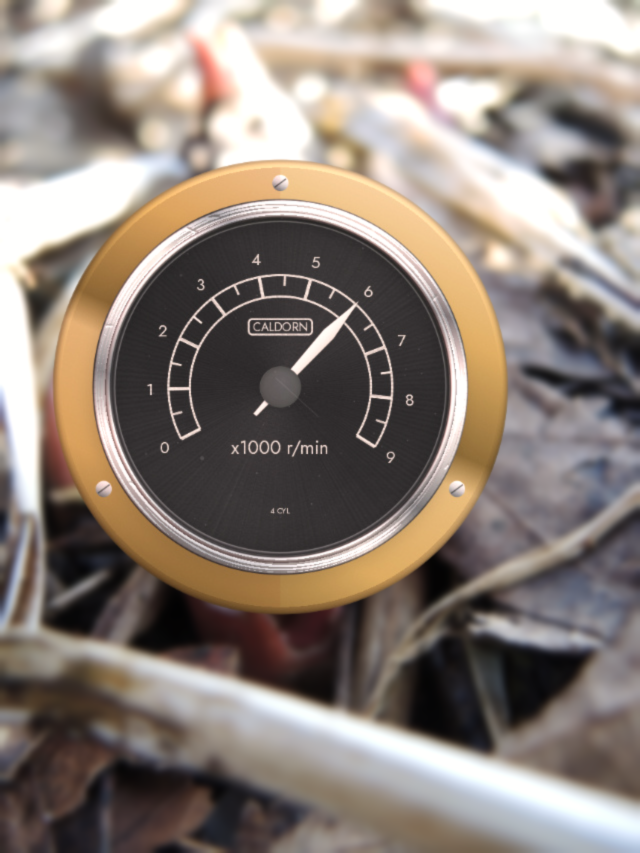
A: 6000rpm
